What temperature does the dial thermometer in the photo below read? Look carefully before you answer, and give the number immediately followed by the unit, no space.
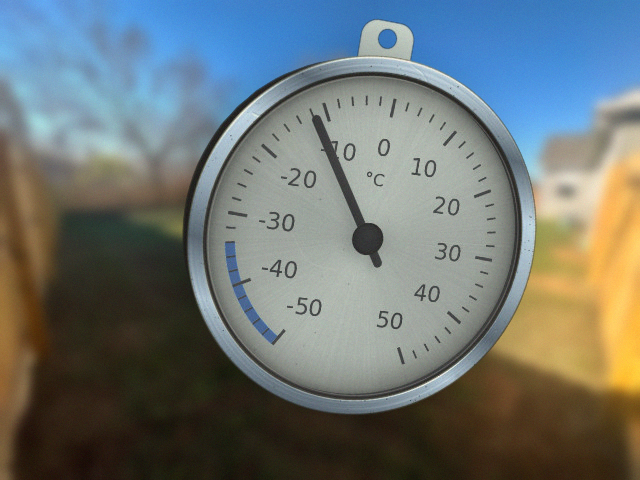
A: -12°C
